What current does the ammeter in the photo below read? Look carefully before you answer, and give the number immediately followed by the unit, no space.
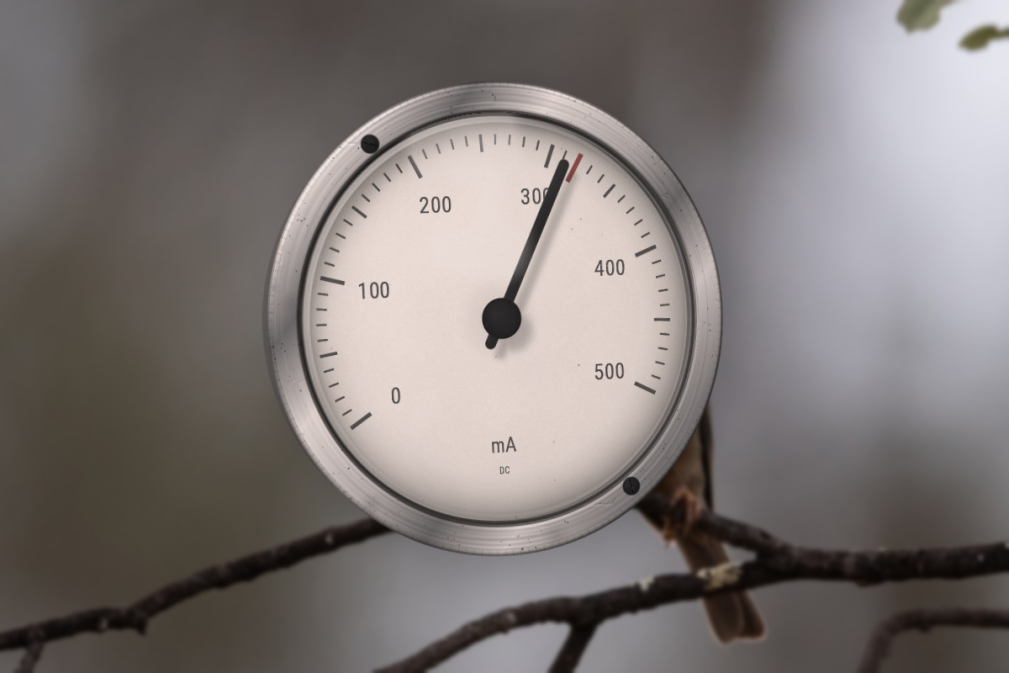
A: 310mA
